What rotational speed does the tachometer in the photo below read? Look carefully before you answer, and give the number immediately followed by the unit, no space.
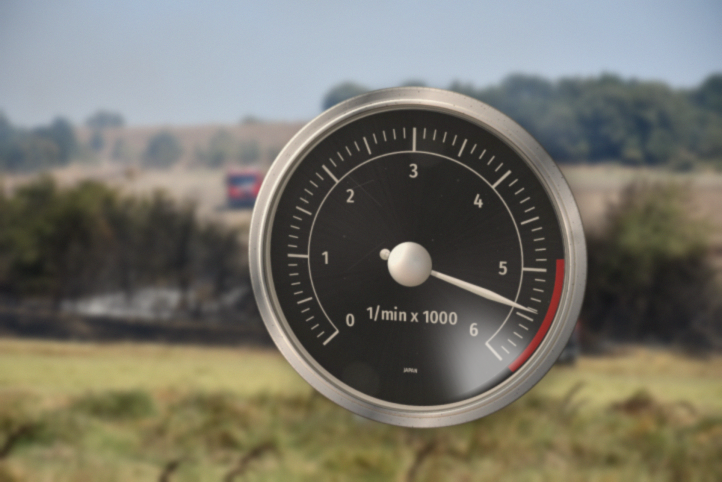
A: 5400rpm
